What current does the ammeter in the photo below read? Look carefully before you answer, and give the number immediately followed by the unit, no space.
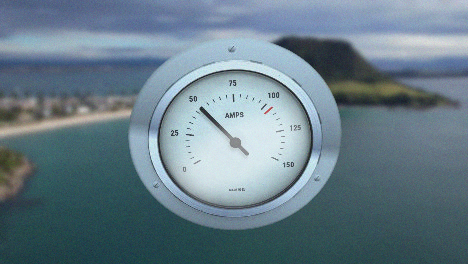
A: 50A
